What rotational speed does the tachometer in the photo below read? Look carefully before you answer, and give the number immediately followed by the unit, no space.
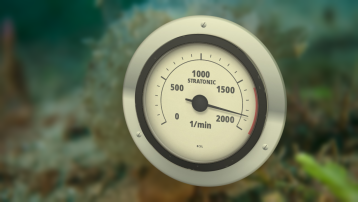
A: 1850rpm
